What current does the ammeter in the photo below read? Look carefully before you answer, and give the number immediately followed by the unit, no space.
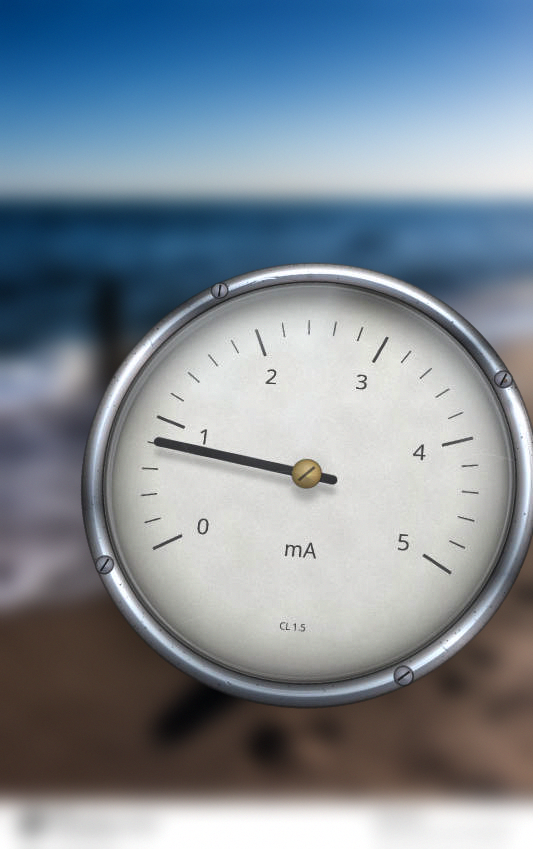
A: 0.8mA
